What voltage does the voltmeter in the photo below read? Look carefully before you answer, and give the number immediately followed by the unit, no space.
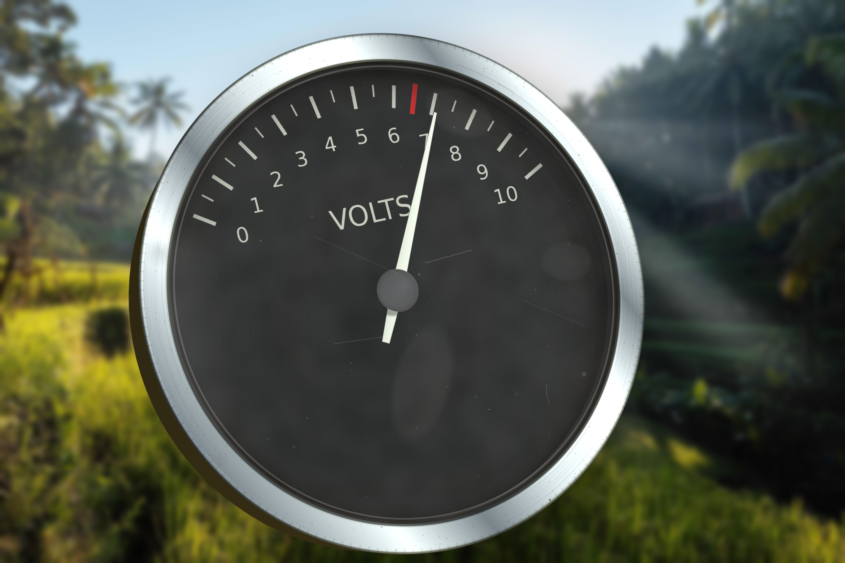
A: 7V
